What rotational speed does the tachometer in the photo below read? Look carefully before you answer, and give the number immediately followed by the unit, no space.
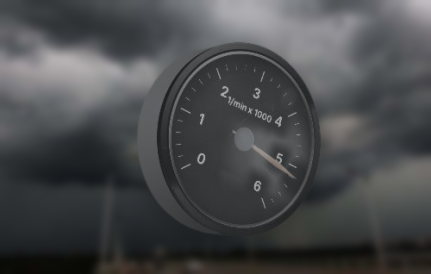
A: 5200rpm
